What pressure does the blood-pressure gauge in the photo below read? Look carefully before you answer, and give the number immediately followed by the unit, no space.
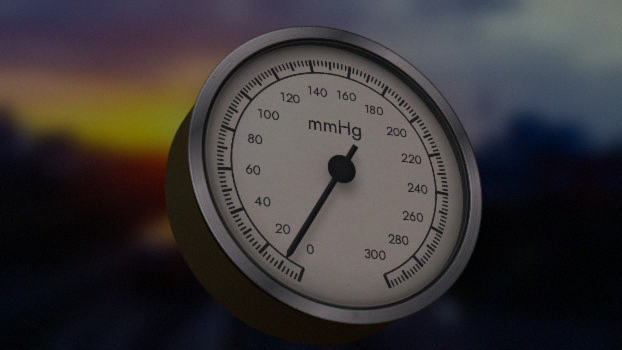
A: 10mmHg
